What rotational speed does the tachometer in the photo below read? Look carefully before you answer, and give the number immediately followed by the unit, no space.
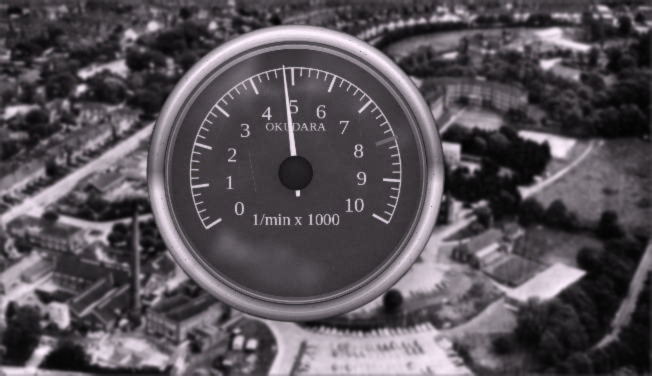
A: 4800rpm
